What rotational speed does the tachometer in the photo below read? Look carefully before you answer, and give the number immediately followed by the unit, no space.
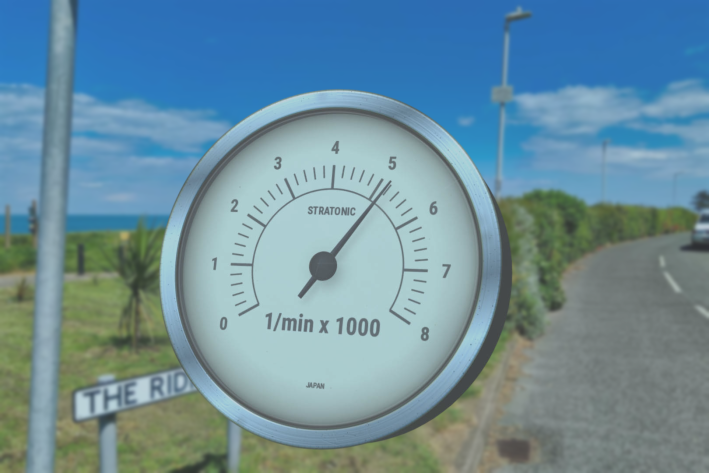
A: 5200rpm
